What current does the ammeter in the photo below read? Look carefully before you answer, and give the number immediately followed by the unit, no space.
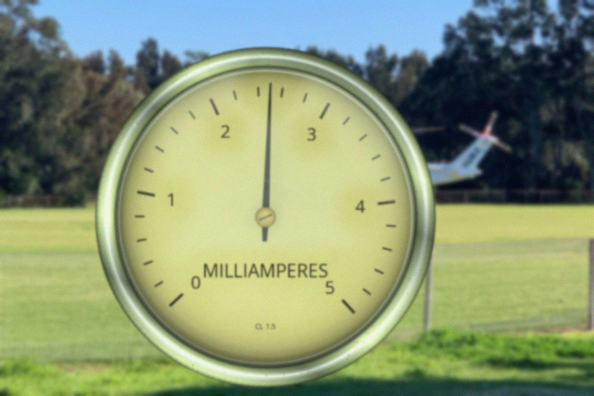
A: 2.5mA
